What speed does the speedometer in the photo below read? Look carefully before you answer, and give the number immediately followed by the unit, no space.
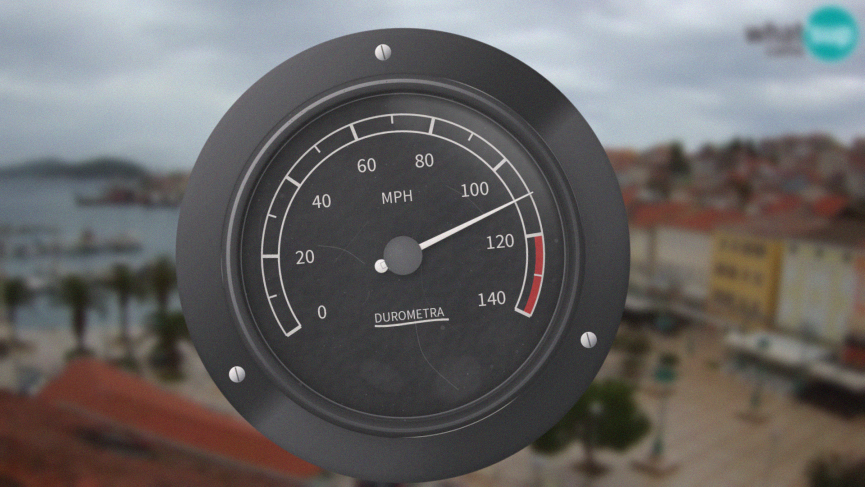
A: 110mph
